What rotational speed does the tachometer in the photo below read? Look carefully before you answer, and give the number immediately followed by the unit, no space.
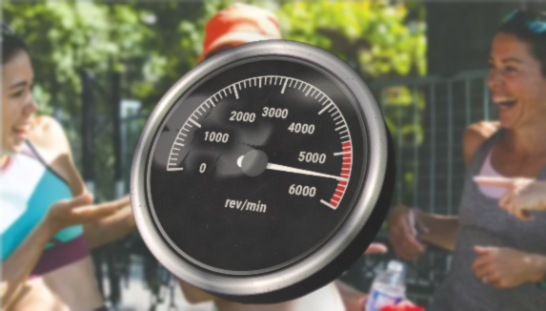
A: 5500rpm
